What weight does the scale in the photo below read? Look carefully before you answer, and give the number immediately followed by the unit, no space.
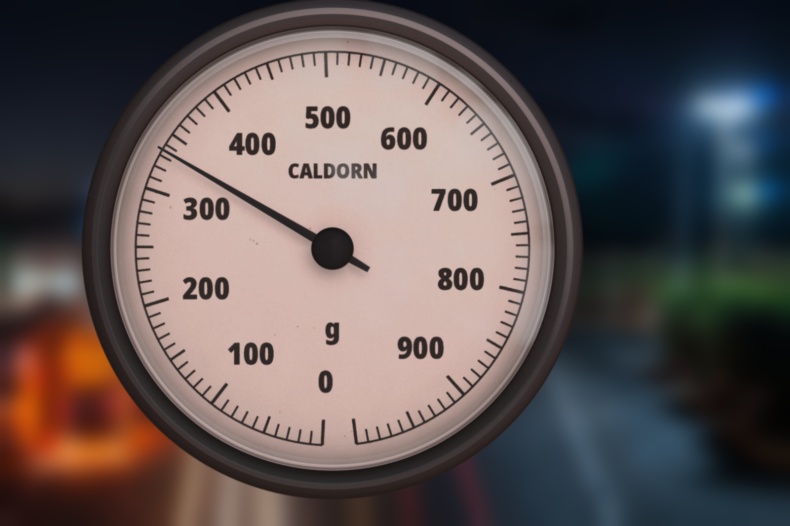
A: 335g
